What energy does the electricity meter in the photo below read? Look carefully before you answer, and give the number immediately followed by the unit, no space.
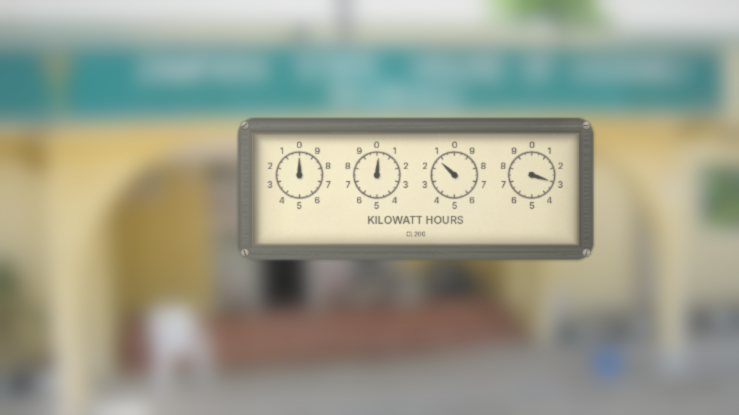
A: 13kWh
